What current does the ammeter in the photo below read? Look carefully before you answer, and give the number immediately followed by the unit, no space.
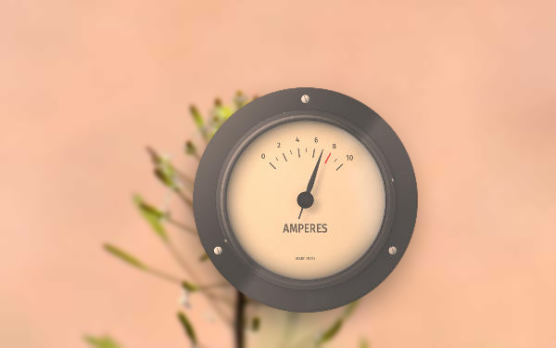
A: 7A
